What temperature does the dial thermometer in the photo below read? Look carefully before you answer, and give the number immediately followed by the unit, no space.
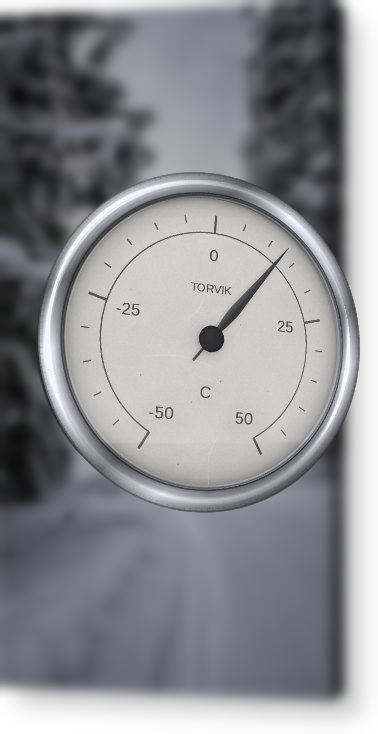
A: 12.5°C
